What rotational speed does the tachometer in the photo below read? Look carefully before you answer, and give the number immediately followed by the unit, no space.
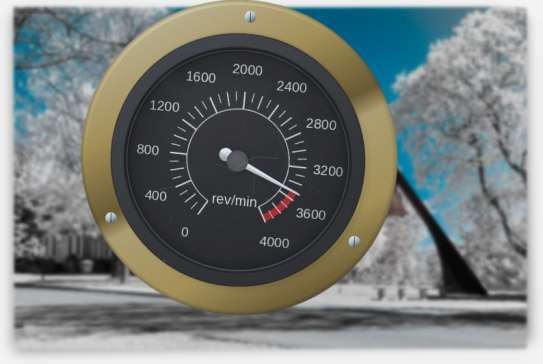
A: 3500rpm
